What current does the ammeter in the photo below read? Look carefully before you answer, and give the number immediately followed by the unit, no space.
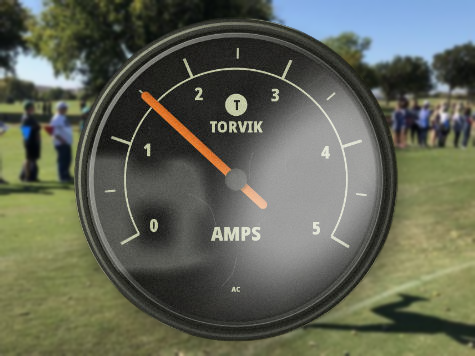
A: 1.5A
